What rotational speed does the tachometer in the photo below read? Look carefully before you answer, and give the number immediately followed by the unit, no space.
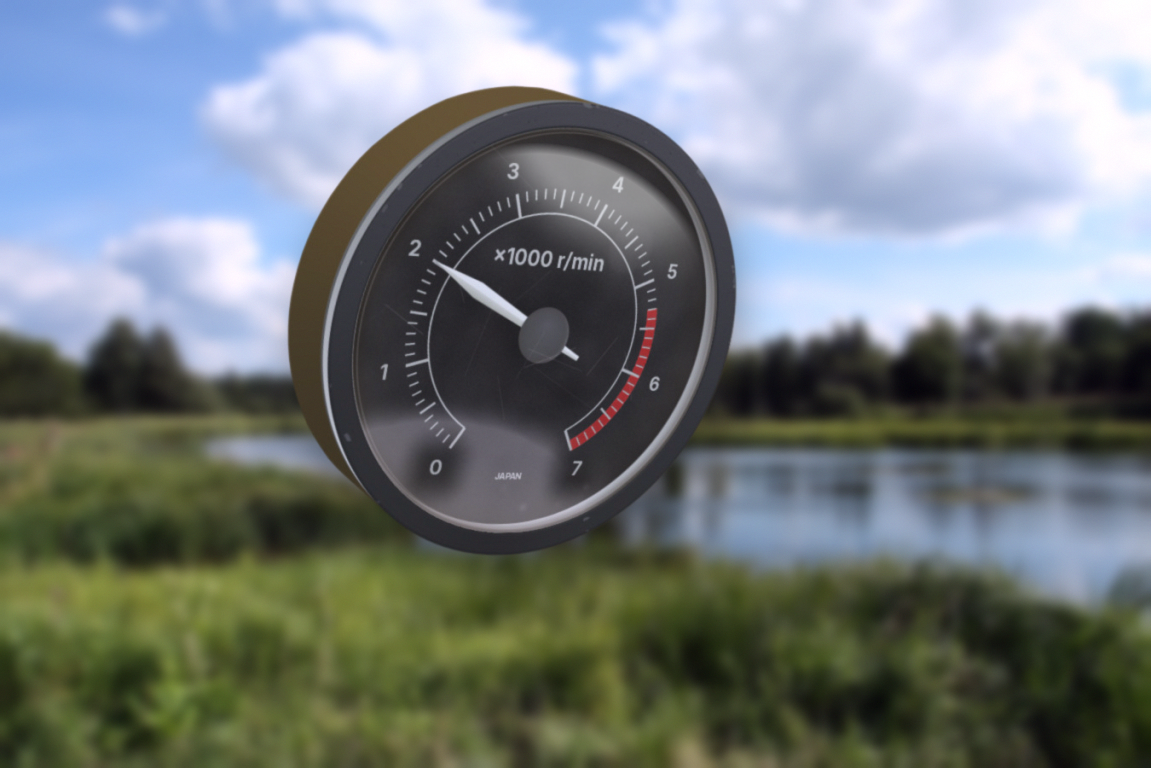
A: 2000rpm
